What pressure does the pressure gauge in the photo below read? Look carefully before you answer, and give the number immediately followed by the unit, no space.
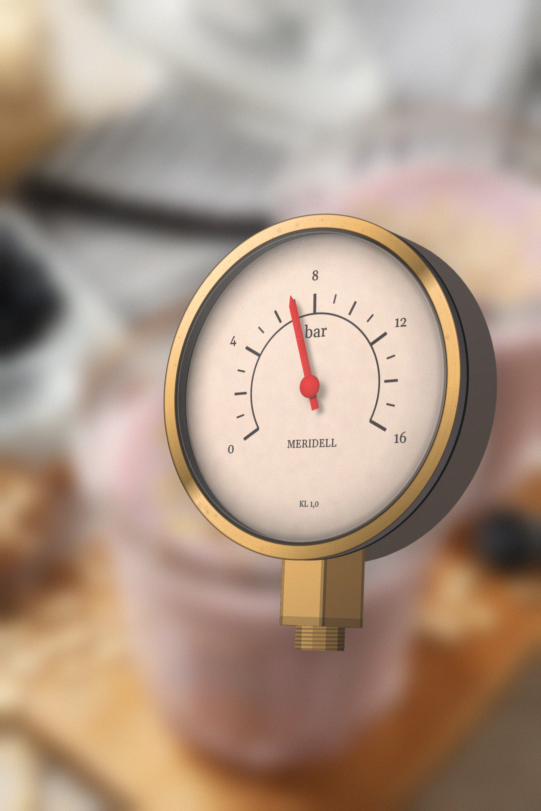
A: 7bar
